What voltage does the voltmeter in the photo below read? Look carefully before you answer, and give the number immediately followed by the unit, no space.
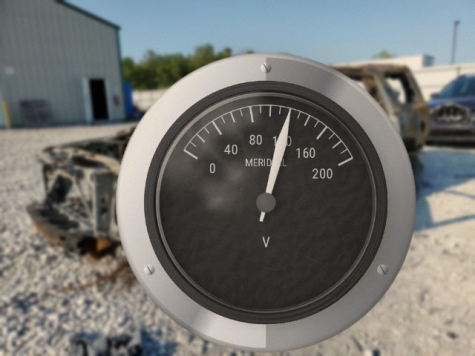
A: 120V
